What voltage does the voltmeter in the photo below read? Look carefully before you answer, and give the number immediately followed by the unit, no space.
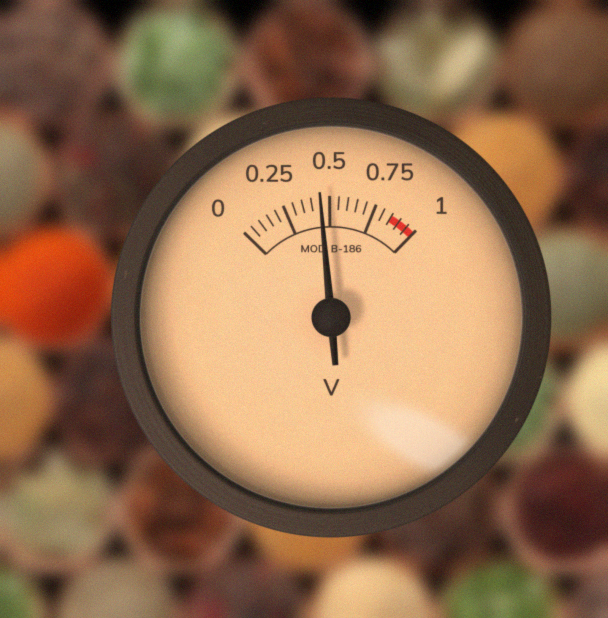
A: 0.45V
